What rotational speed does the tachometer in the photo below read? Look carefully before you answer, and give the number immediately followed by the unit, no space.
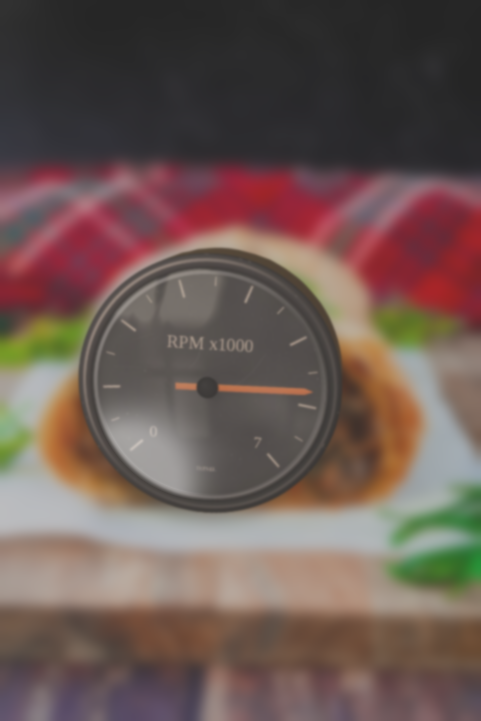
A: 5750rpm
